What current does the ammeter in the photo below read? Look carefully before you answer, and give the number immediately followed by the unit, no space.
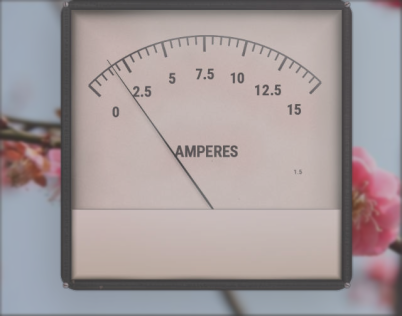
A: 1.75A
